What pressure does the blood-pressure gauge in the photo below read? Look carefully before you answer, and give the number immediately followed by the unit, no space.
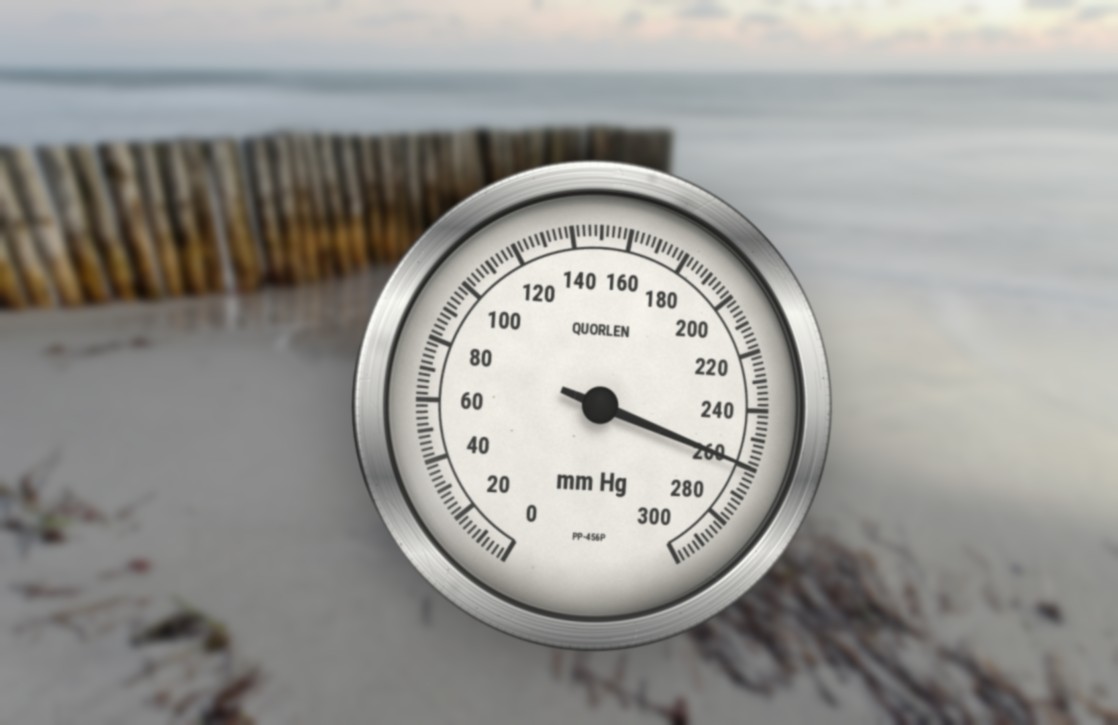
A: 260mmHg
